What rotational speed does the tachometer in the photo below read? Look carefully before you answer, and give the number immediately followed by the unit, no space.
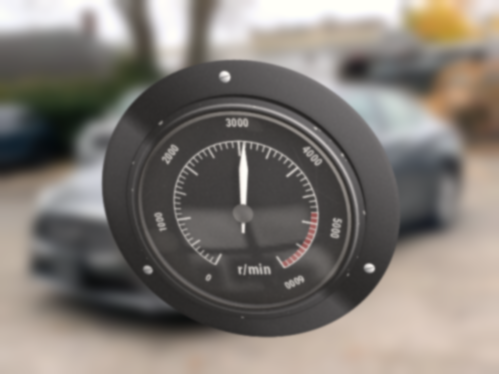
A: 3100rpm
